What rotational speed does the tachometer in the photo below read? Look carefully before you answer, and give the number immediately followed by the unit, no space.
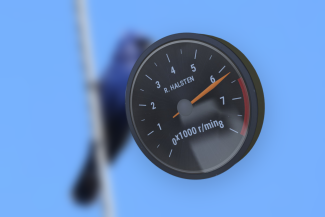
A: 6250rpm
